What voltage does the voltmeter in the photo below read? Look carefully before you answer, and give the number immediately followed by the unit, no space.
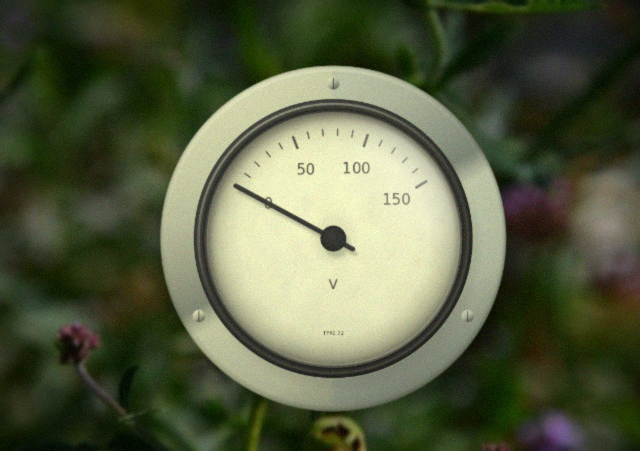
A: 0V
